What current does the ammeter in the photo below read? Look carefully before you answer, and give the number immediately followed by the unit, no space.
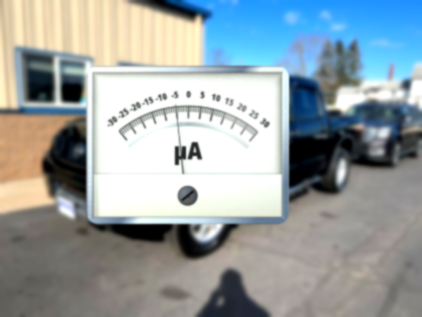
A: -5µA
